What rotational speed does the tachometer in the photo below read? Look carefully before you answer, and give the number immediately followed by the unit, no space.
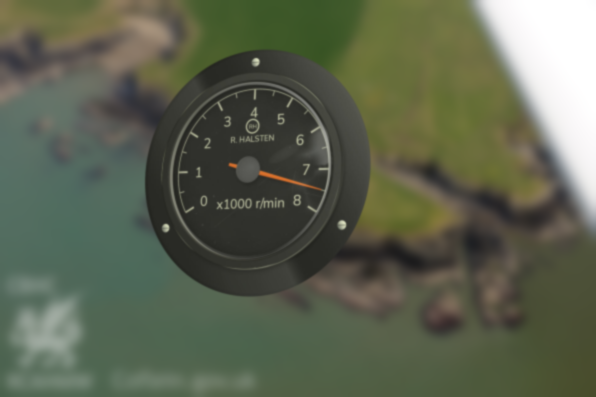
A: 7500rpm
